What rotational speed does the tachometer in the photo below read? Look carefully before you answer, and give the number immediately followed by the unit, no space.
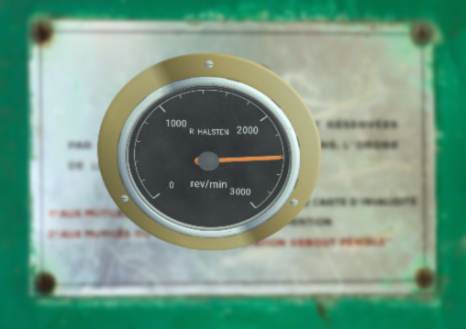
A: 2400rpm
